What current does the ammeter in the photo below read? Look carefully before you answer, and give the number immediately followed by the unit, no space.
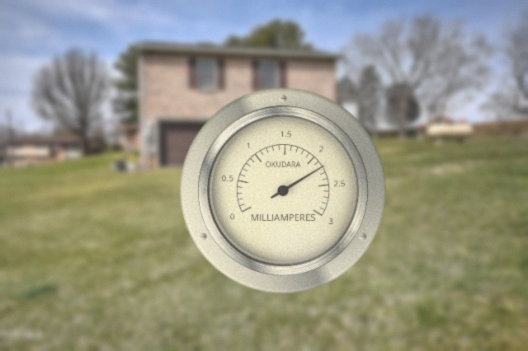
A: 2.2mA
